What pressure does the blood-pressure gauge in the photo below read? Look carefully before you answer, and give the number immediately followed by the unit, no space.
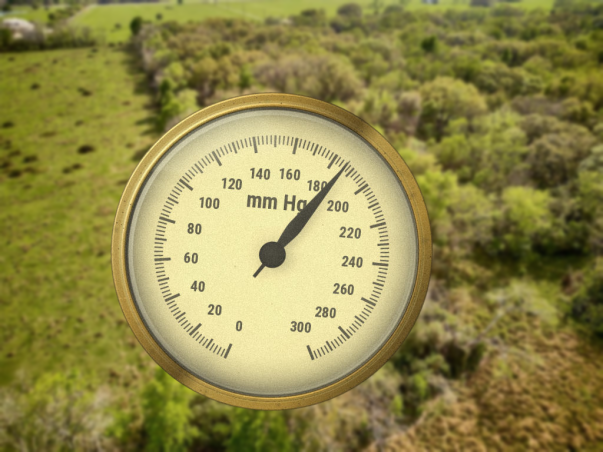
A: 186mmHg
